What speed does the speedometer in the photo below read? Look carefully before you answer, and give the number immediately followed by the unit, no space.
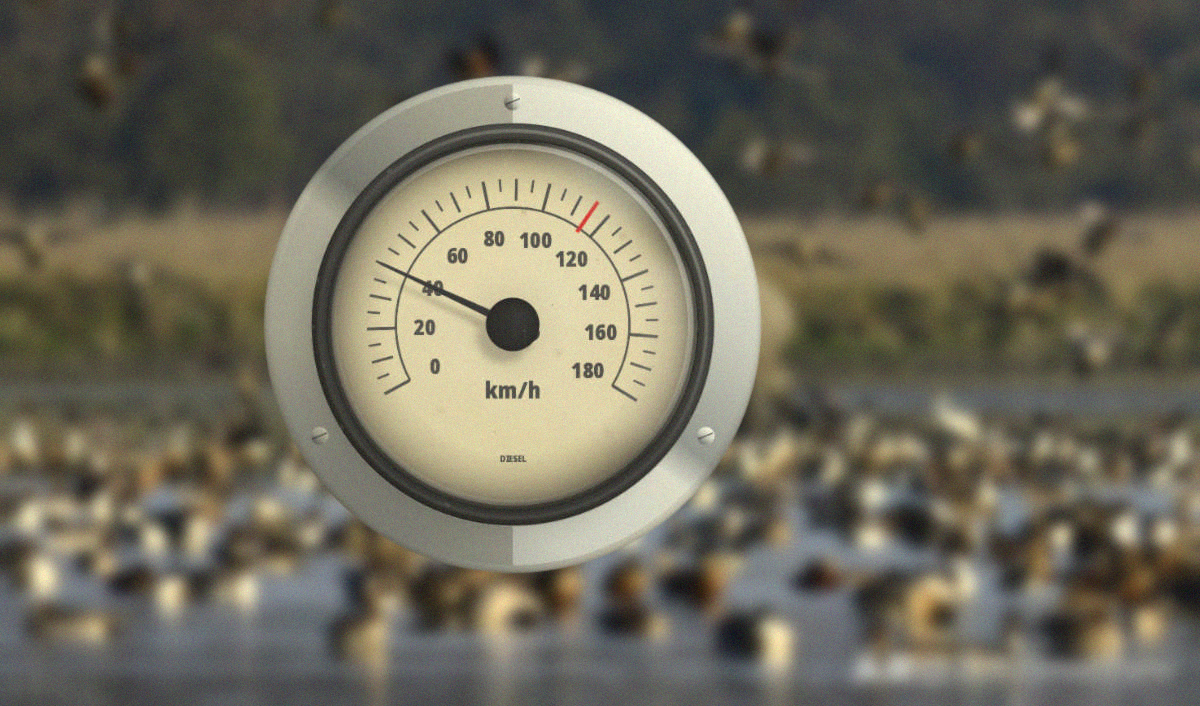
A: 40km/h
